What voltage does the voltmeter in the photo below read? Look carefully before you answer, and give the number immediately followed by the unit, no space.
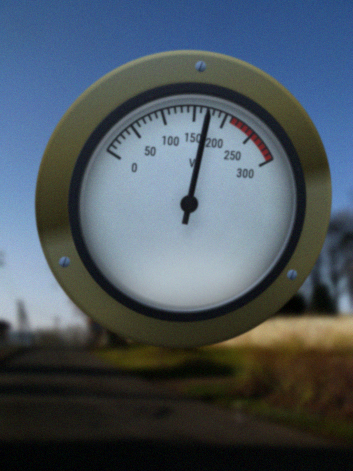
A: 170V
